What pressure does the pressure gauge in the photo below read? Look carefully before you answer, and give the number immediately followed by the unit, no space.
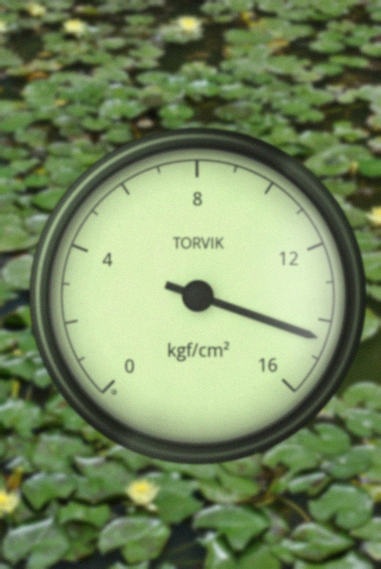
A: 14.5kg/cm²
